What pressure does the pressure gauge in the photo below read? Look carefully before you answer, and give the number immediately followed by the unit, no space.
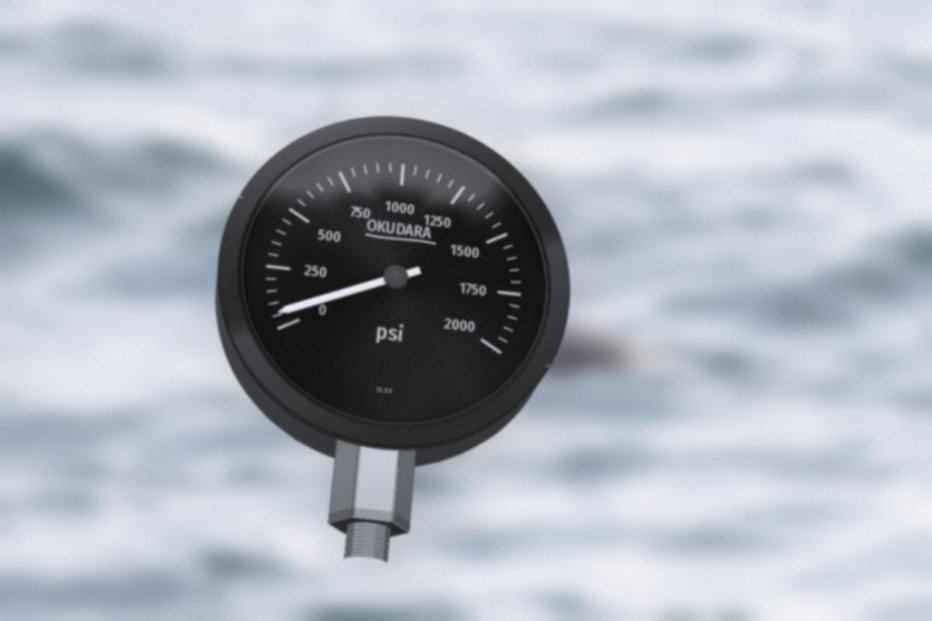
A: 50psi
